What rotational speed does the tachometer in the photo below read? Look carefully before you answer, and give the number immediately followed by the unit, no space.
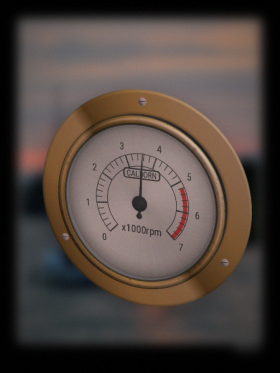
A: 3600rpm
